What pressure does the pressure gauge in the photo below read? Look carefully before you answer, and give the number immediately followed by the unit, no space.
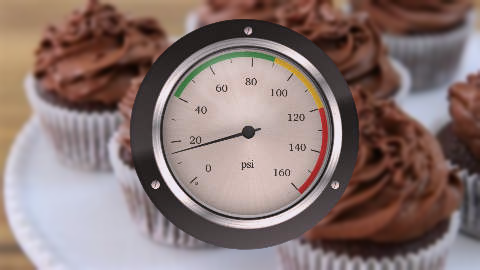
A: 15psi
